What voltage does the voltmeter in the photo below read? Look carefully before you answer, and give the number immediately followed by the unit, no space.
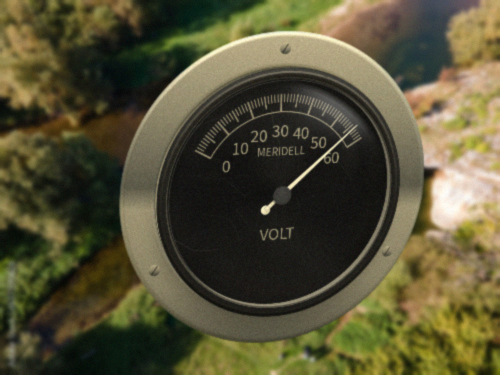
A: 55V
